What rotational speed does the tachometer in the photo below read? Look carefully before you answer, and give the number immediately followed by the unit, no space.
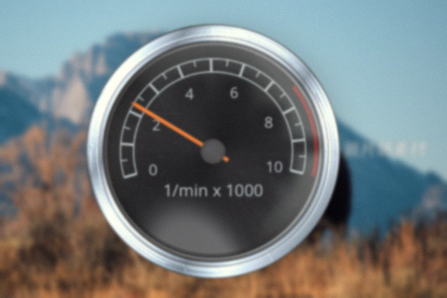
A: 2250rpm
